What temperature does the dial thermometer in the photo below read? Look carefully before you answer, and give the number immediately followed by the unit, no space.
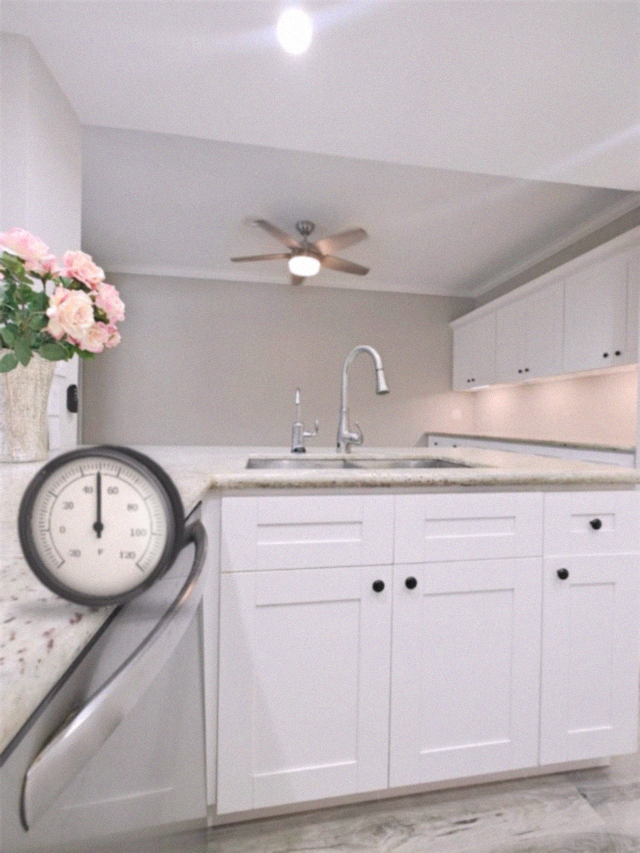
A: 50°F
